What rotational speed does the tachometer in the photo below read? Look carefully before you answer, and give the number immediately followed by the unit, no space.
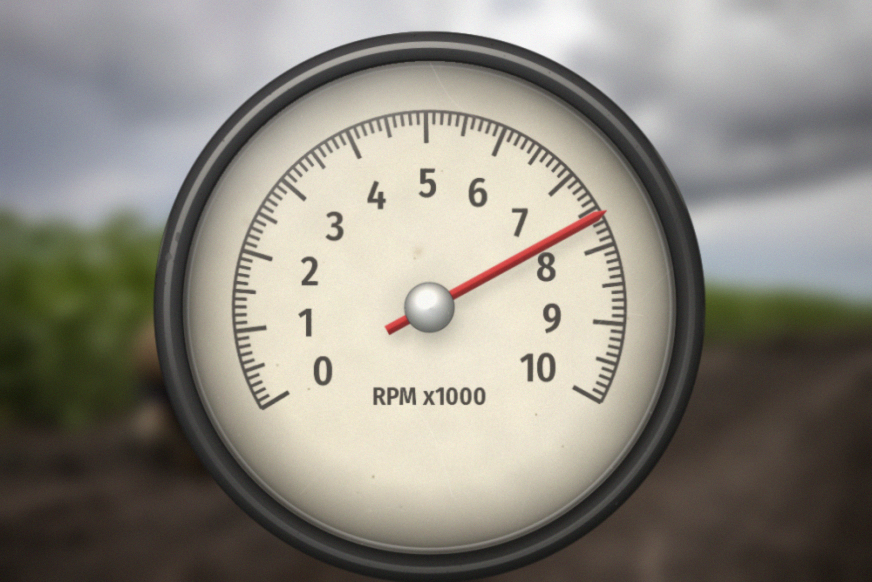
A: 7600rpm
